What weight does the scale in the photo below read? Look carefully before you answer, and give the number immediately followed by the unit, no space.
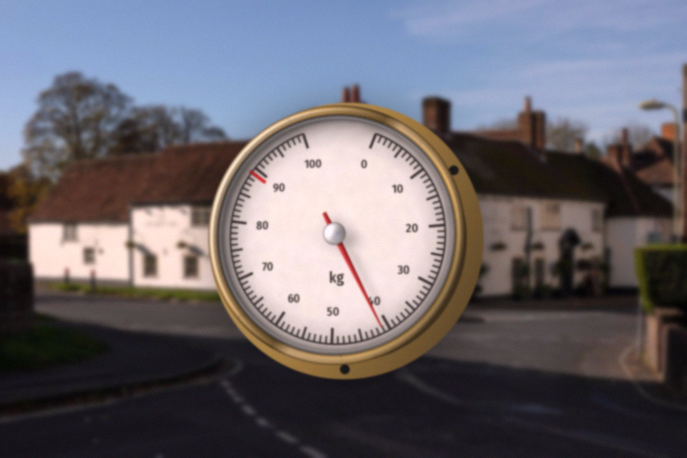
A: 41kg
